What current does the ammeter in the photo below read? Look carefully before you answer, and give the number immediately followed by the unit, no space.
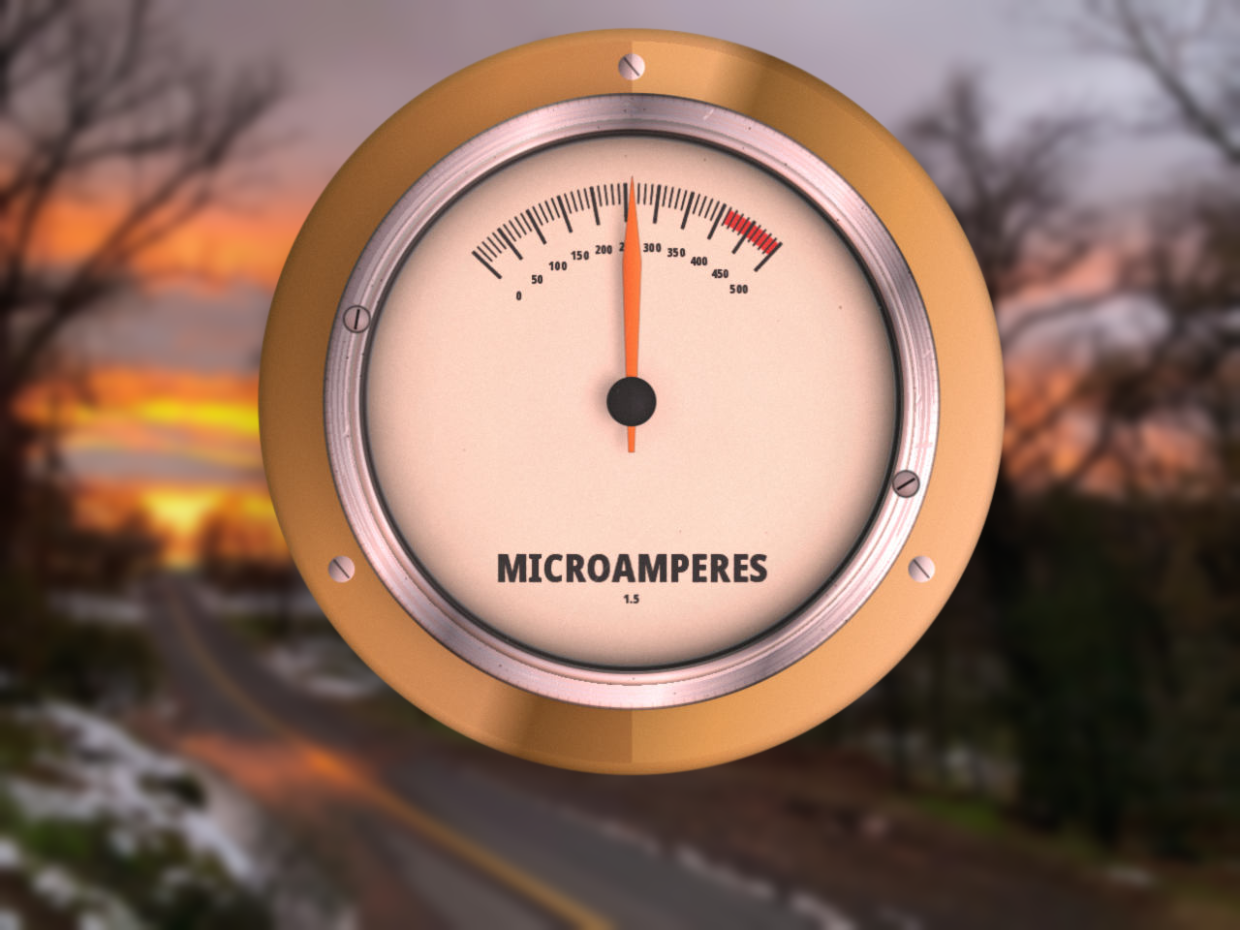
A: 260µA
